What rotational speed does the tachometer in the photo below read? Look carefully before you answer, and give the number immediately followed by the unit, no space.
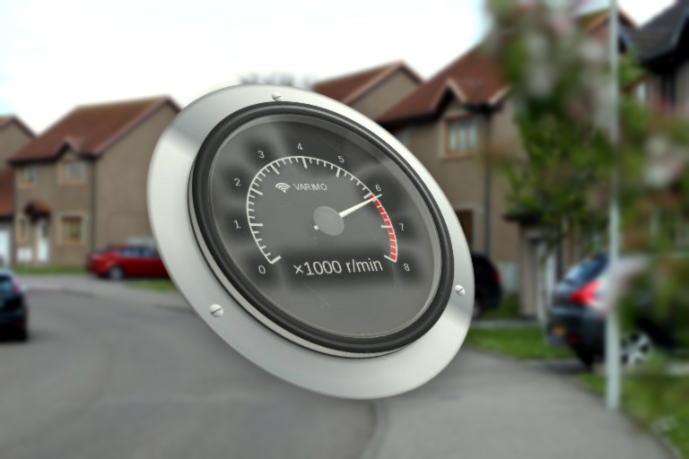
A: 6200rpm
